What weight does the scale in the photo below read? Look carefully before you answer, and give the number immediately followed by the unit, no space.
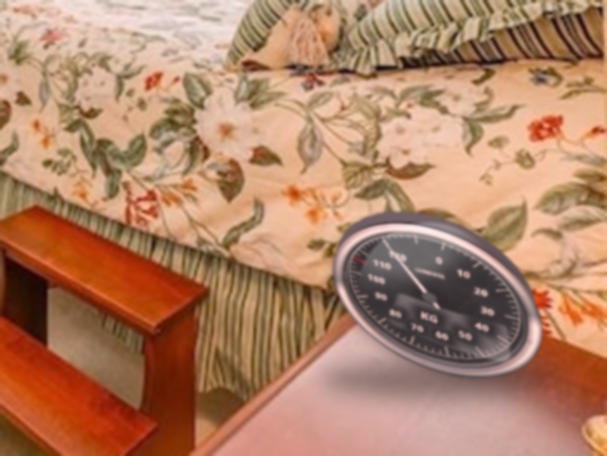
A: 120kg
